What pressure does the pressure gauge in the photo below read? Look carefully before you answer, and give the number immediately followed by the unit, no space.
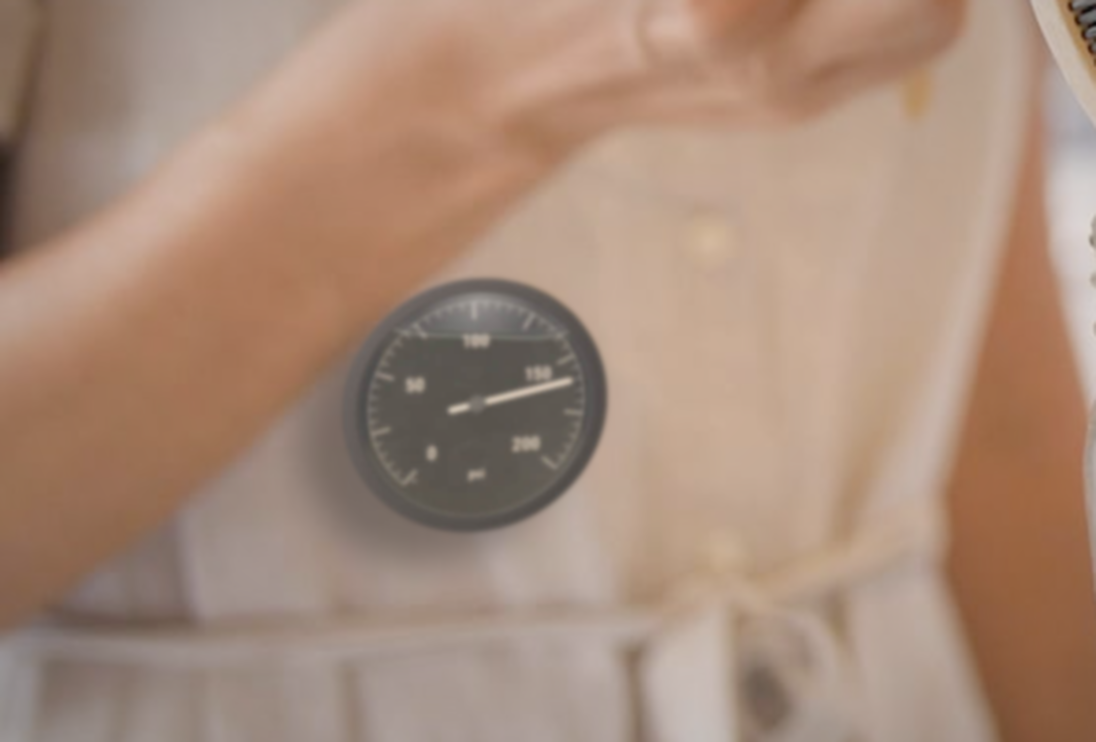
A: 160psi
